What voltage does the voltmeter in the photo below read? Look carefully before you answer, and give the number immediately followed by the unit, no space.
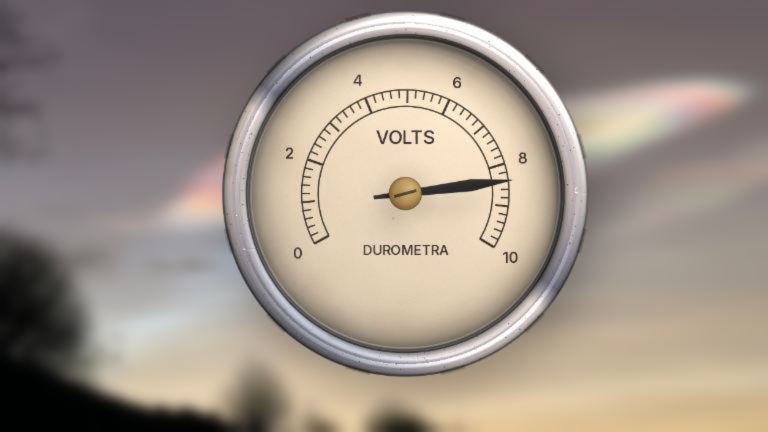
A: 8.4V
